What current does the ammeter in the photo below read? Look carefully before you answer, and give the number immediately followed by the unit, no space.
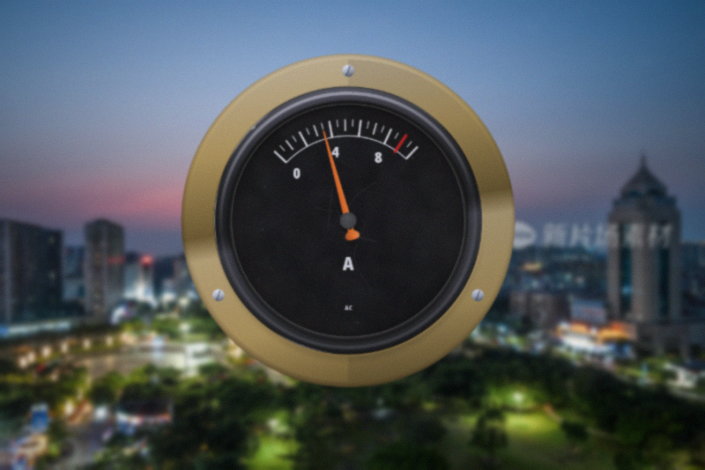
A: 3.5A
